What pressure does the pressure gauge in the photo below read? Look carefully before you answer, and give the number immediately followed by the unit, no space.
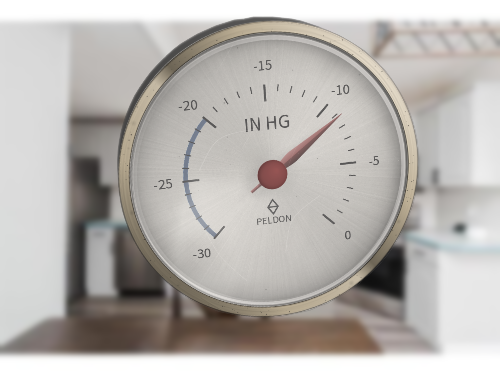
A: -9inHg
